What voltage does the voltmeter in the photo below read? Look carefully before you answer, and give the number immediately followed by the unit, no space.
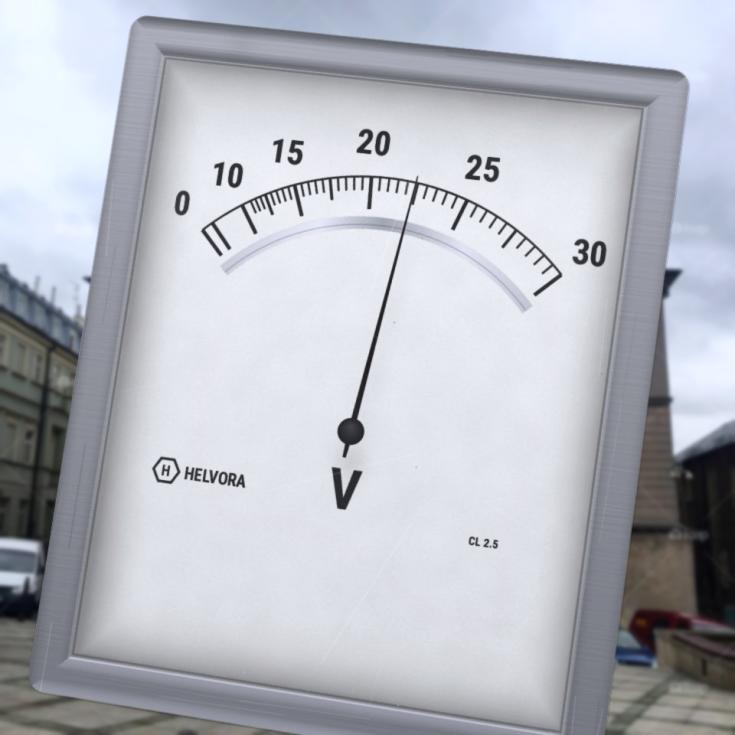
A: 22.5V
